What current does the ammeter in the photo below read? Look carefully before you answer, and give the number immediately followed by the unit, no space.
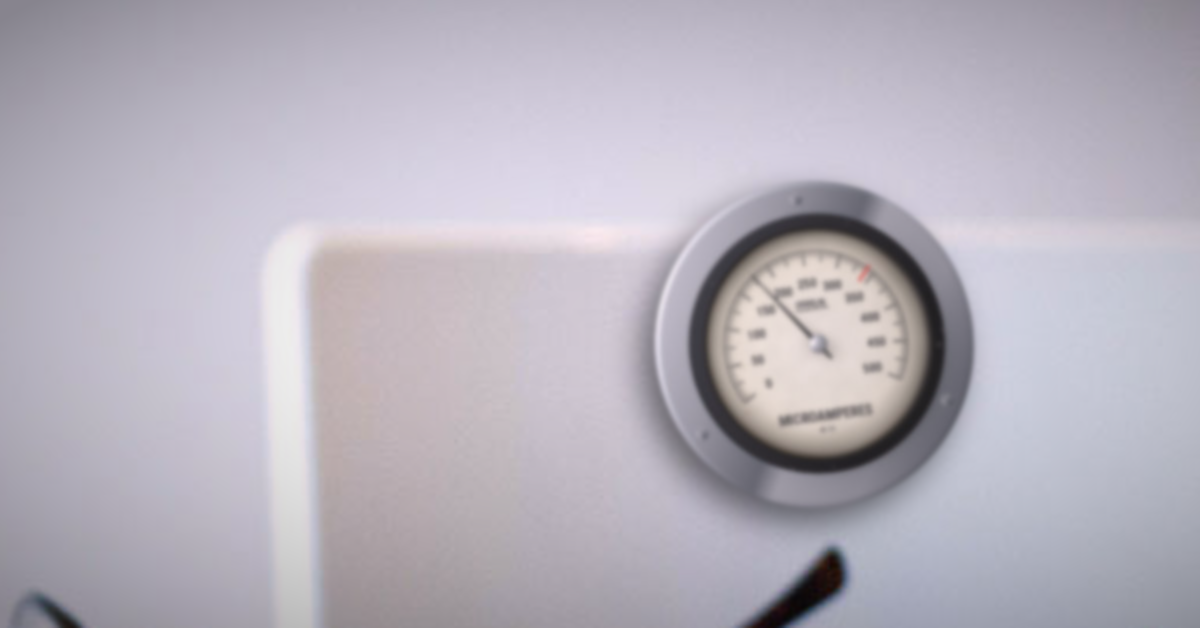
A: 175µA
